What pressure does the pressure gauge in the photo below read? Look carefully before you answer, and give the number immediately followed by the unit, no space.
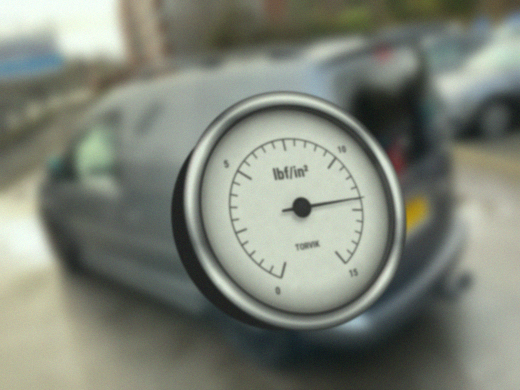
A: 12psi
